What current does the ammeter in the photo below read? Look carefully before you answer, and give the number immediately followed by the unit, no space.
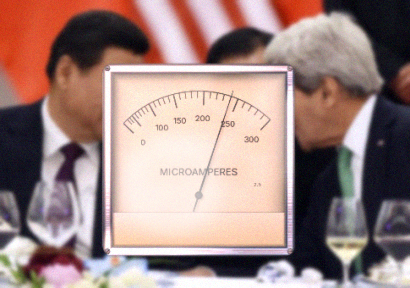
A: 240µA
